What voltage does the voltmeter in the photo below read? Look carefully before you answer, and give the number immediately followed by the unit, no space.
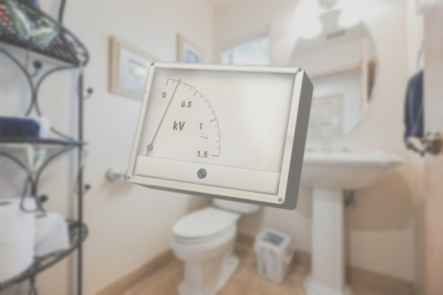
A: 0.2kV
